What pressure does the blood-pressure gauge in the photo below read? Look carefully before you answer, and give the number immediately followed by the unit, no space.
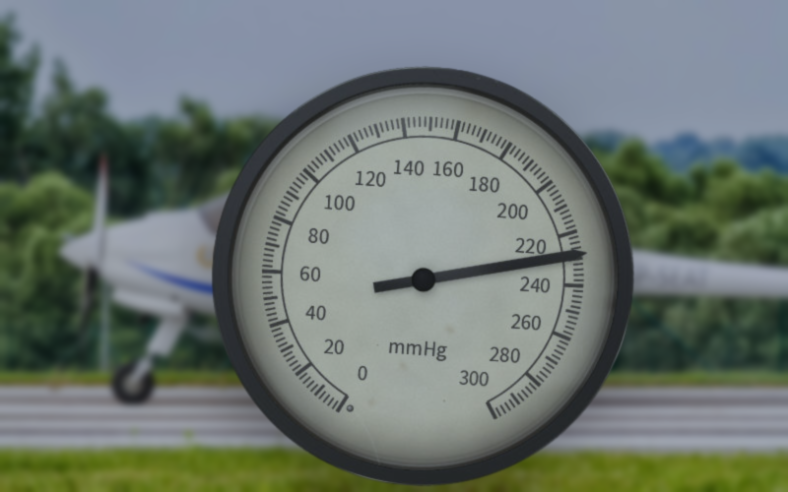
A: 228mmHg
